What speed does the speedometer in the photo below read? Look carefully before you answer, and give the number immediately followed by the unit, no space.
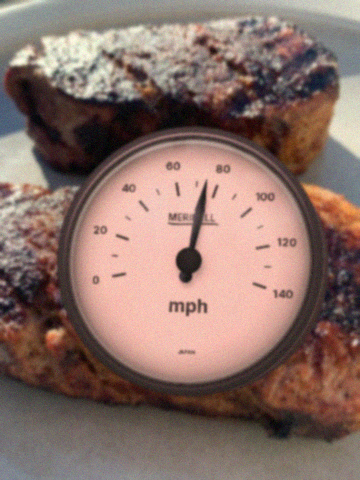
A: 75mph
